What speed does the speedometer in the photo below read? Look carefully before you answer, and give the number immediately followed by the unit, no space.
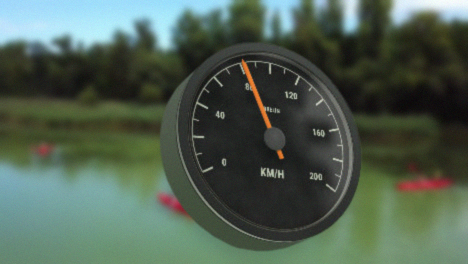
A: 80km/h
